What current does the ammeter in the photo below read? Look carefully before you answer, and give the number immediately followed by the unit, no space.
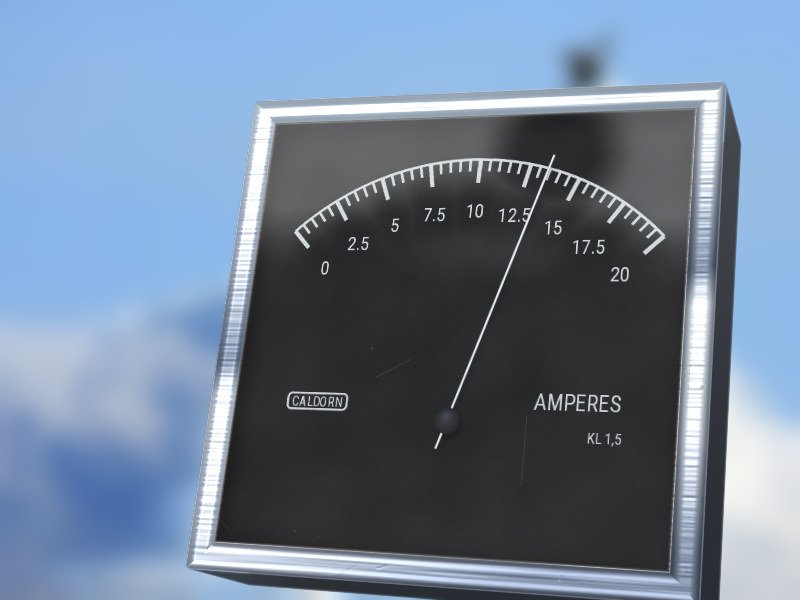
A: 13.5A
